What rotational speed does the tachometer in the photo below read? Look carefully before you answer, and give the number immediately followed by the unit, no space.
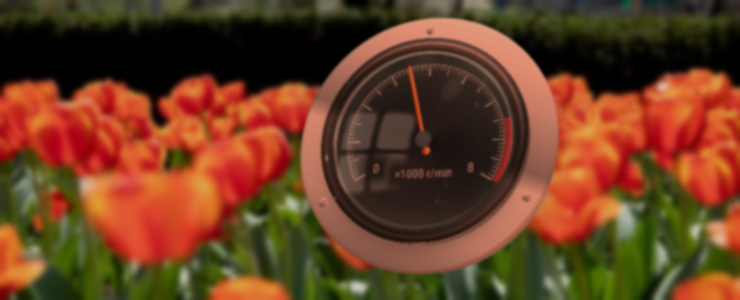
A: 3500rpm
